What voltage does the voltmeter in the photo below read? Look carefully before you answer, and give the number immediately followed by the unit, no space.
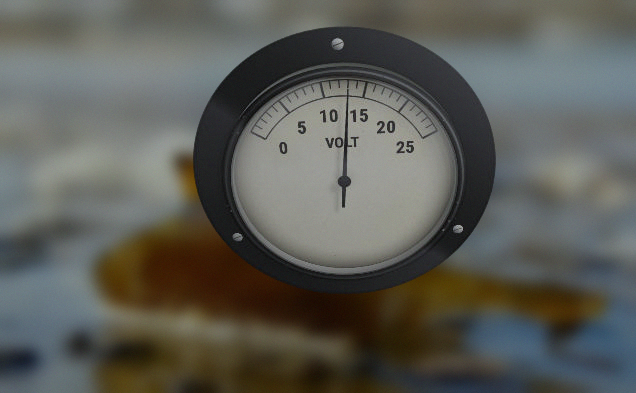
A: 13V
